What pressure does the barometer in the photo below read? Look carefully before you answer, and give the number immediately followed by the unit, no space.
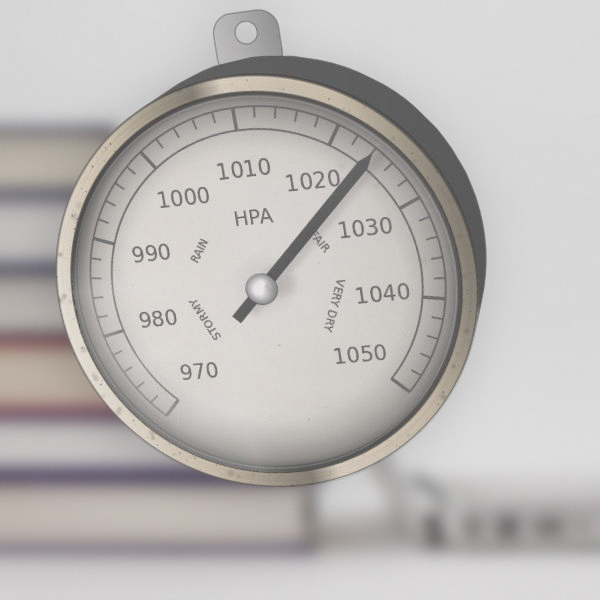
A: 1024hPa
